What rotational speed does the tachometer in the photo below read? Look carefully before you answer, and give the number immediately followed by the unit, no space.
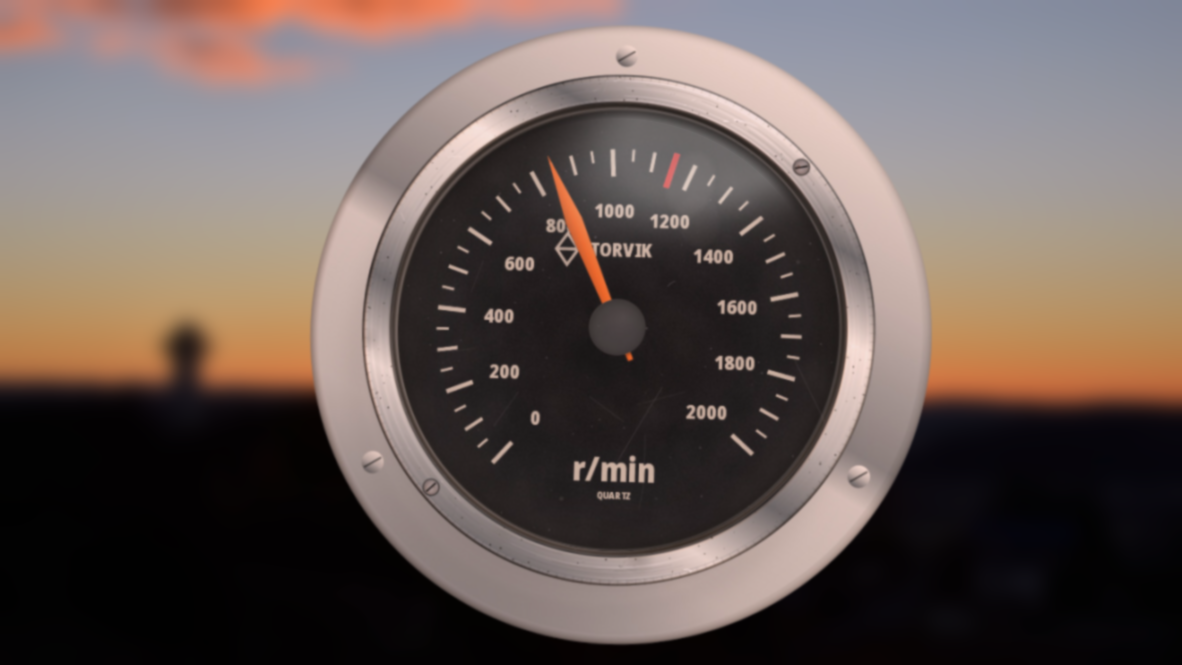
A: 850rpm
